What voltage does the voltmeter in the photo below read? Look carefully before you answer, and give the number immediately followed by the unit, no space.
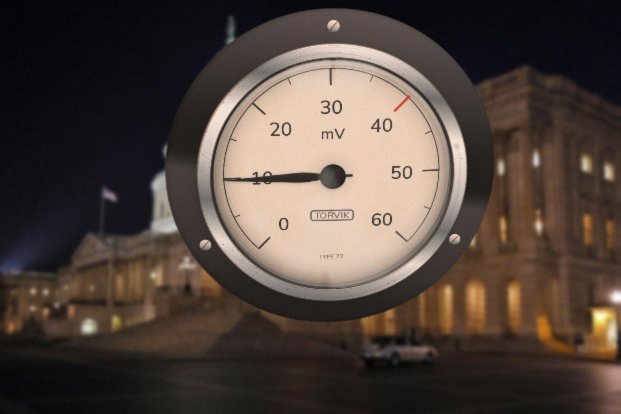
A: 10mV
